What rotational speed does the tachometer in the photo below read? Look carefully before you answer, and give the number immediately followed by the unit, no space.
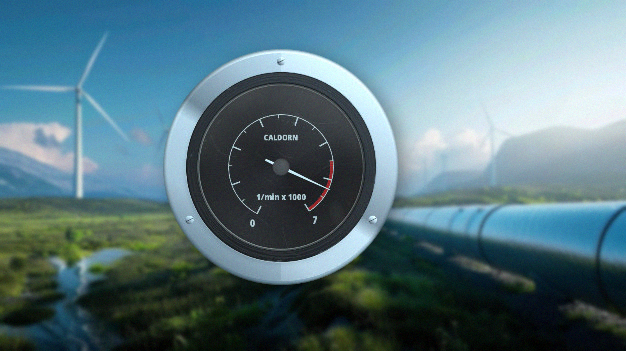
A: 6250rpm
